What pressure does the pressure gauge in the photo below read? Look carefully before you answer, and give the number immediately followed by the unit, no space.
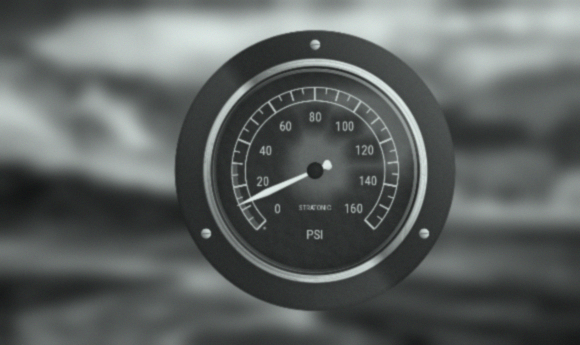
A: 12.5psi
